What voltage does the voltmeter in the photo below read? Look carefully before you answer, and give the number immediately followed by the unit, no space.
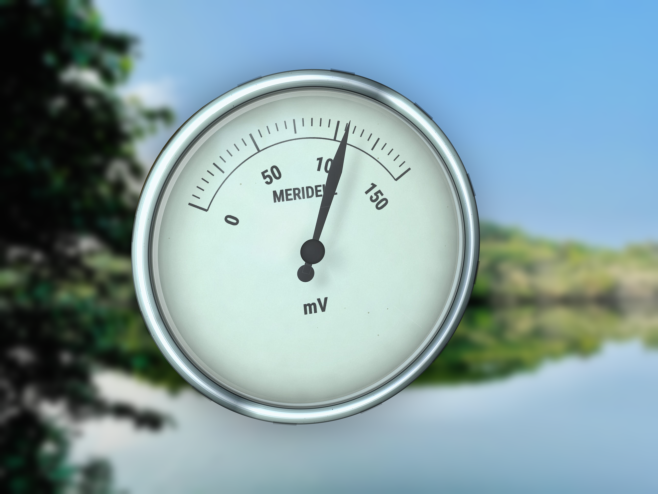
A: 105mV
